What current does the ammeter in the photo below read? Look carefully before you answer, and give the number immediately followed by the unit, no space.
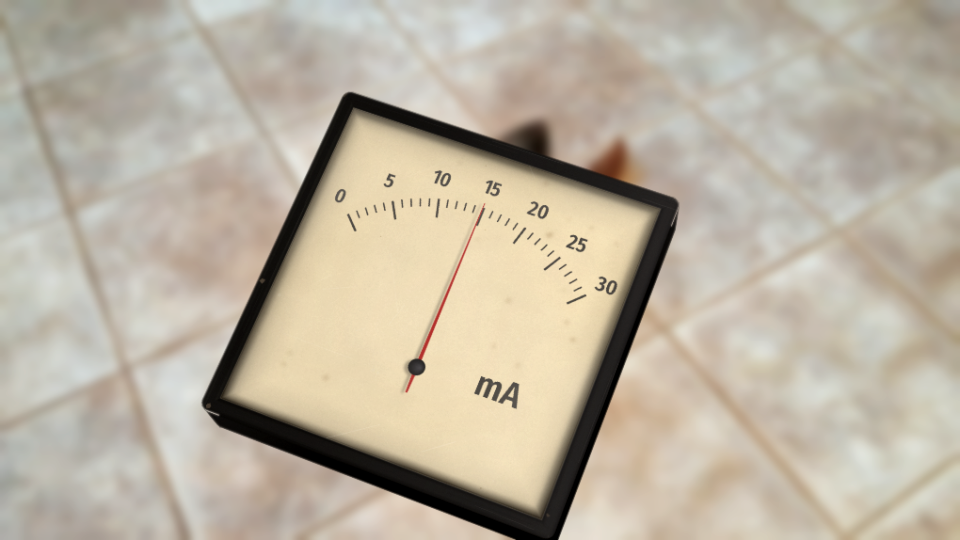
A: 15mA
